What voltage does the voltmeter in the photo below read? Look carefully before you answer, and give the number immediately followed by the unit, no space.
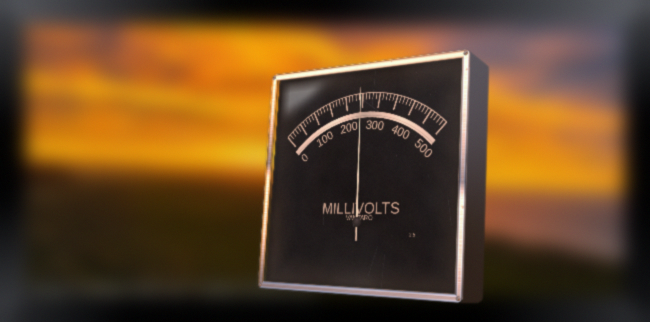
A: 250mV
